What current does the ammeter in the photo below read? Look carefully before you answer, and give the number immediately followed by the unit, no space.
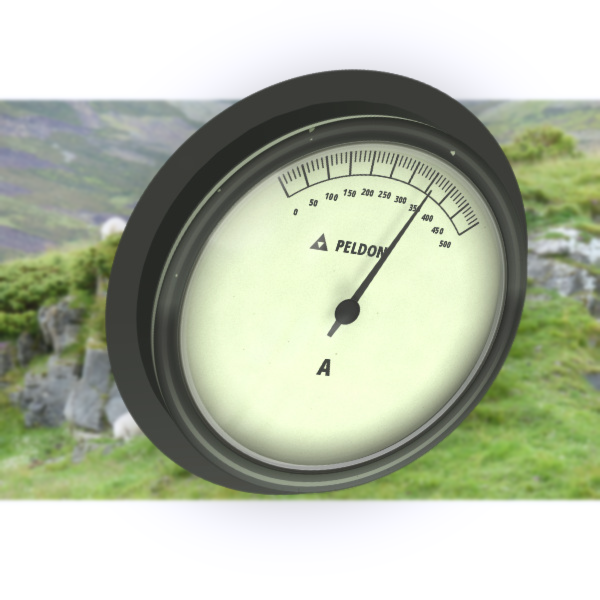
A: 350A
